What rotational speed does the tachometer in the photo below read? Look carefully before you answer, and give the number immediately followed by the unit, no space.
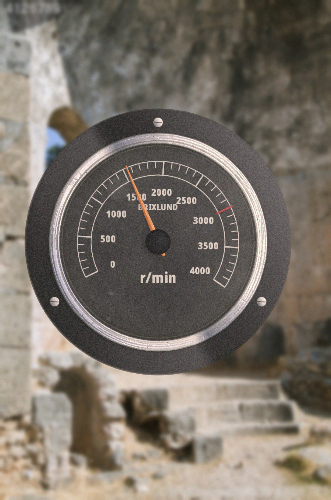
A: 1550rpm
